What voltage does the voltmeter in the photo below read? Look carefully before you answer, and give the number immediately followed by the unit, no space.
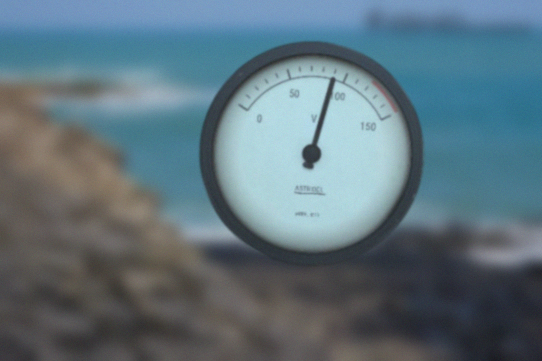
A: 90V
